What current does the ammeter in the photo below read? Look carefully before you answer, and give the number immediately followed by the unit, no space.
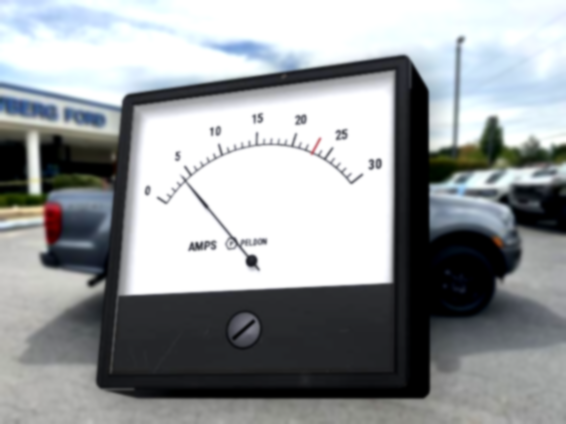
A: 4A
